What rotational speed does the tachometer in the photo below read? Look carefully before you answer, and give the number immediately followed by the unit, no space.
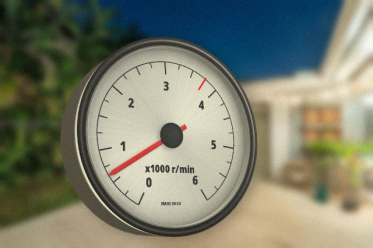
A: 625rpm
